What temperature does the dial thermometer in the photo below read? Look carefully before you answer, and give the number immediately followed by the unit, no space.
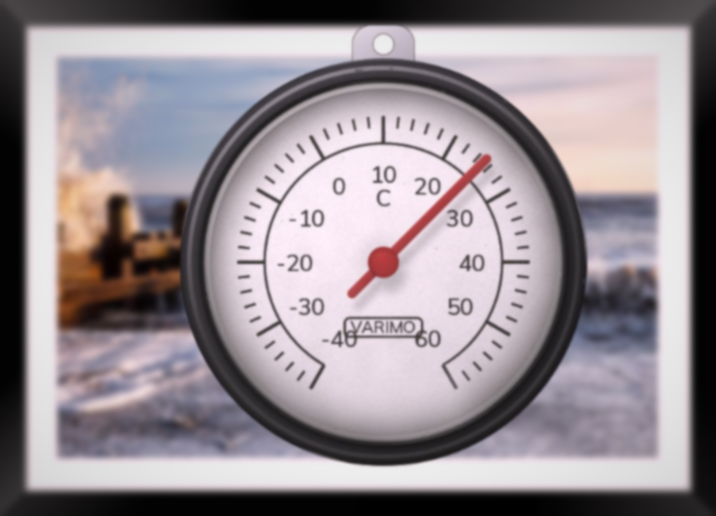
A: 25°C
